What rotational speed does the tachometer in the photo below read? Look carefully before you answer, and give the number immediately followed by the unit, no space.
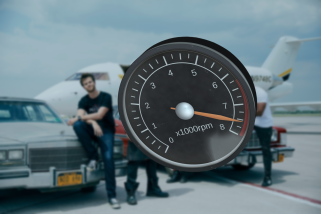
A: 7500rpm
